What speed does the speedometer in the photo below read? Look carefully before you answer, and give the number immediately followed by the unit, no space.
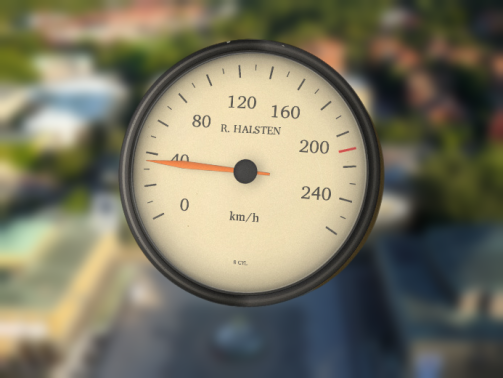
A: 35km/h
